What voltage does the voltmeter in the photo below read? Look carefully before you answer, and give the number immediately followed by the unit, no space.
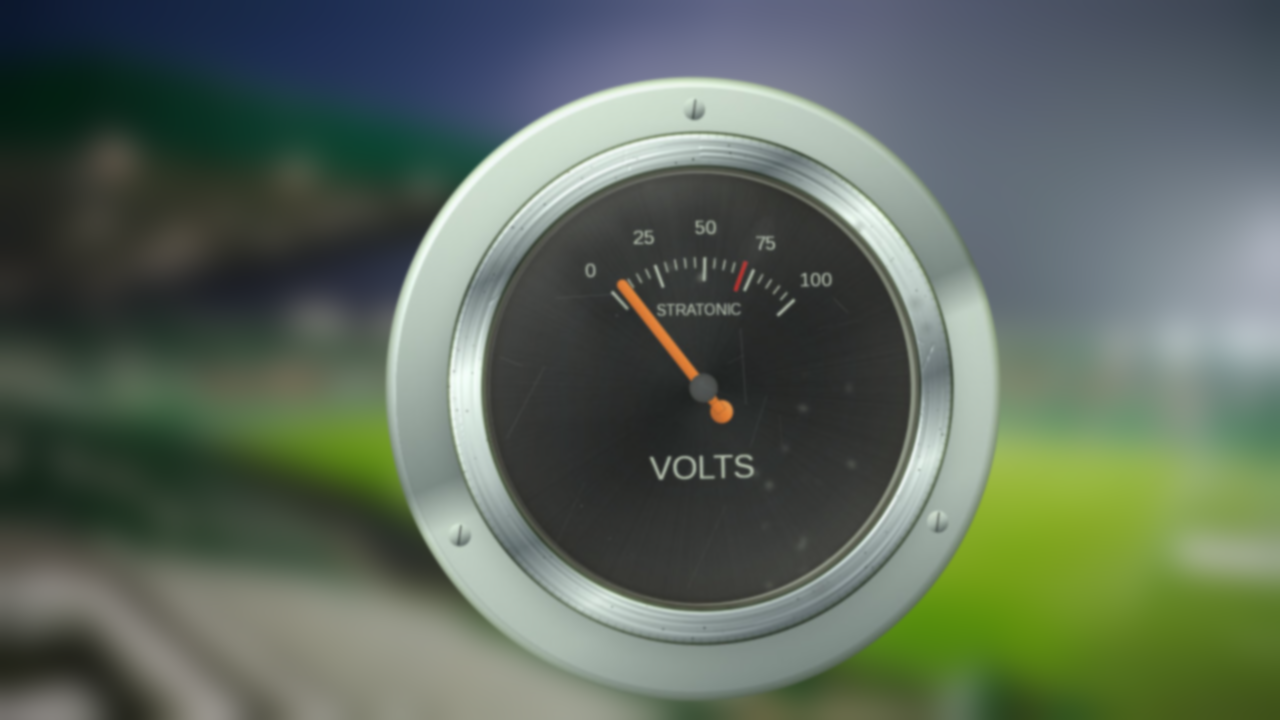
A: 5V
